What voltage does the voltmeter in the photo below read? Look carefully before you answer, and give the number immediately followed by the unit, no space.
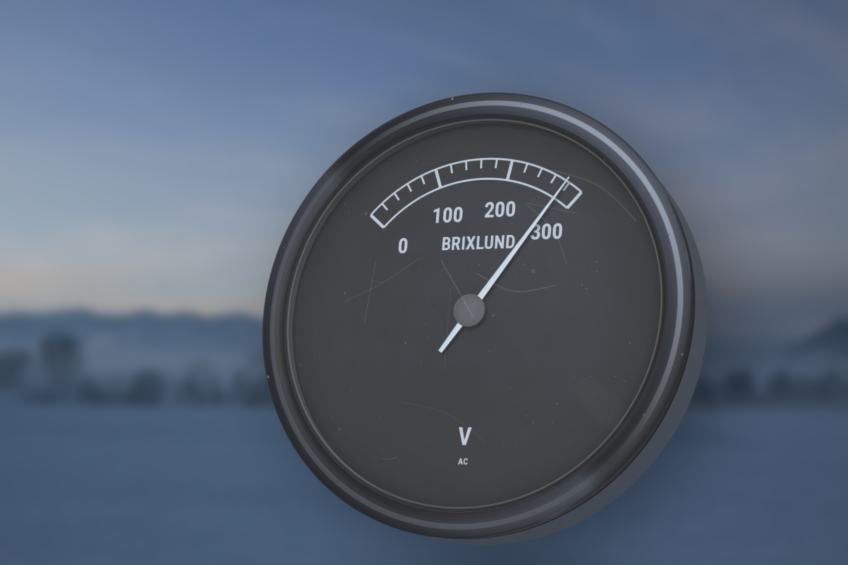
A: 280V
